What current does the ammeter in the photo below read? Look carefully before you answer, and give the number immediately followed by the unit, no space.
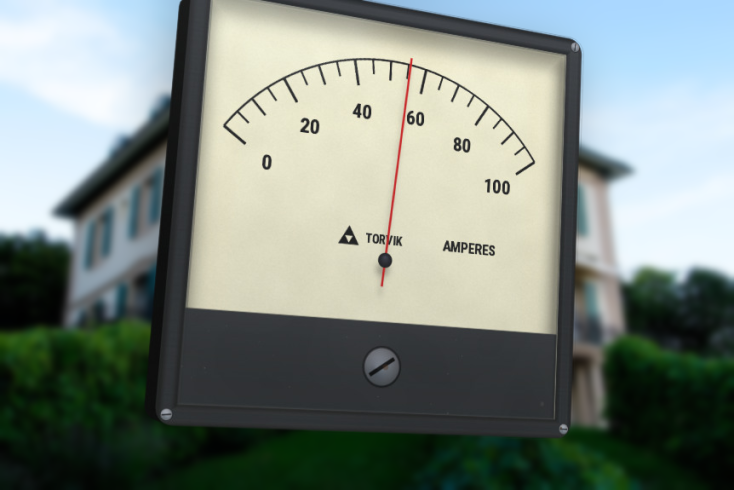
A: 55A
